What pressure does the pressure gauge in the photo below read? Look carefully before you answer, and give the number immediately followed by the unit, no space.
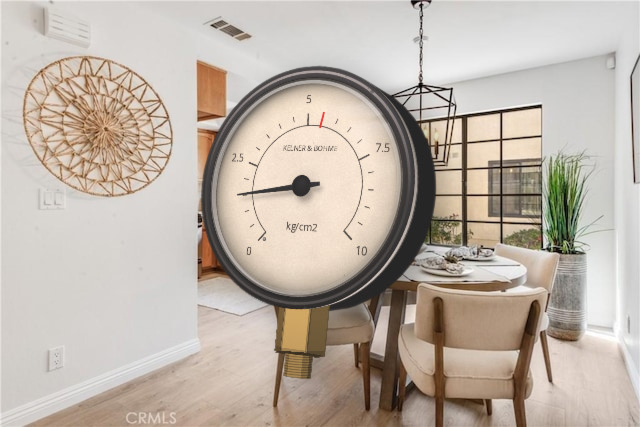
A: 1.5kg/cm²
